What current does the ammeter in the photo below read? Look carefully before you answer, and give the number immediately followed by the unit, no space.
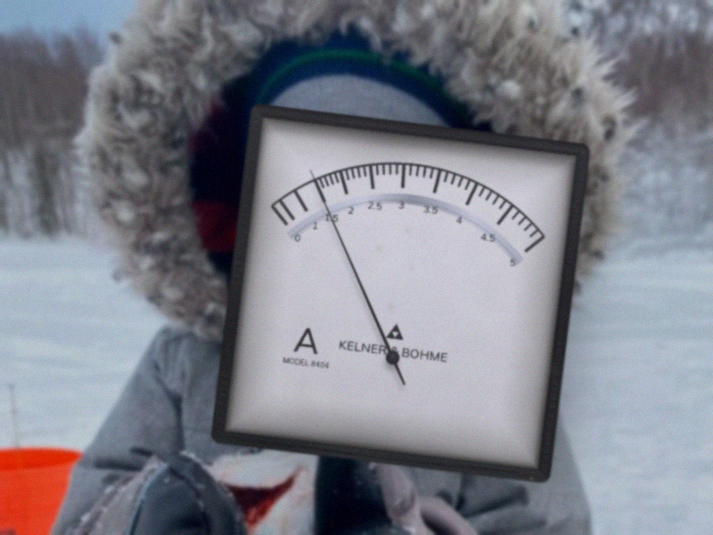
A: 1.5A
